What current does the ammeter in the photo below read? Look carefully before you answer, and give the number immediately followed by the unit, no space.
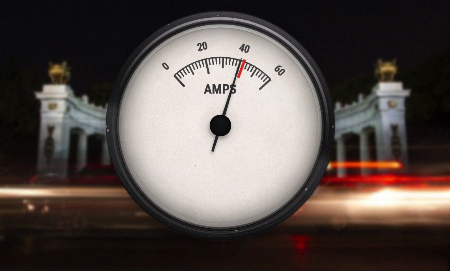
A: 40A
